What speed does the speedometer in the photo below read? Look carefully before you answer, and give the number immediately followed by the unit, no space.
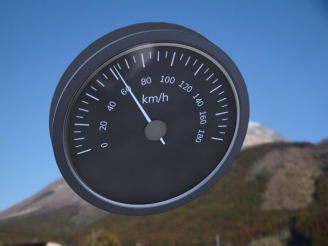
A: 62.5km/h
